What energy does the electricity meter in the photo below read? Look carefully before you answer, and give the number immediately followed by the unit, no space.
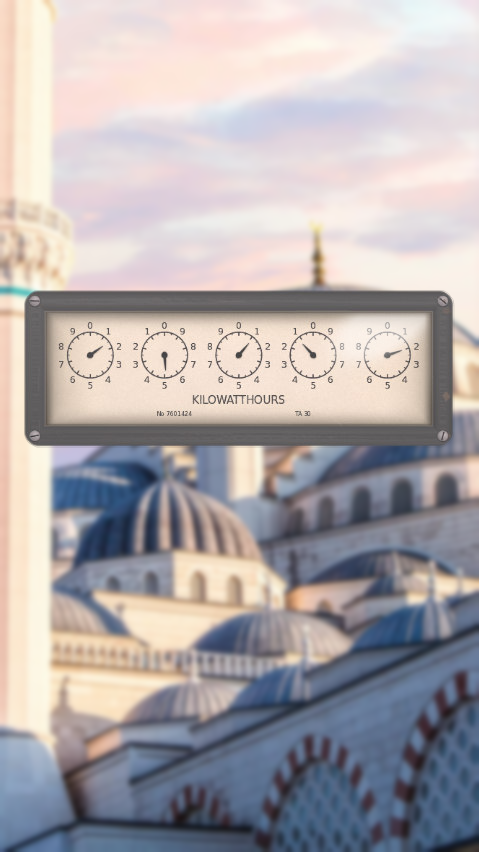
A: 15112kWh
